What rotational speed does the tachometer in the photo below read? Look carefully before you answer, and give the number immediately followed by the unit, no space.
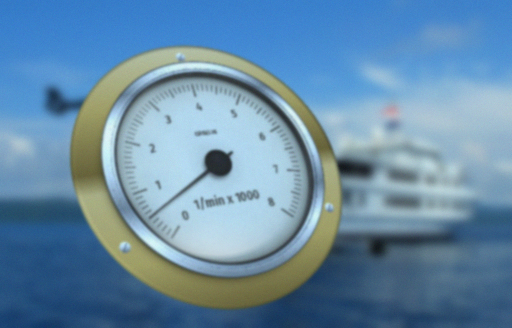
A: 500rpm
